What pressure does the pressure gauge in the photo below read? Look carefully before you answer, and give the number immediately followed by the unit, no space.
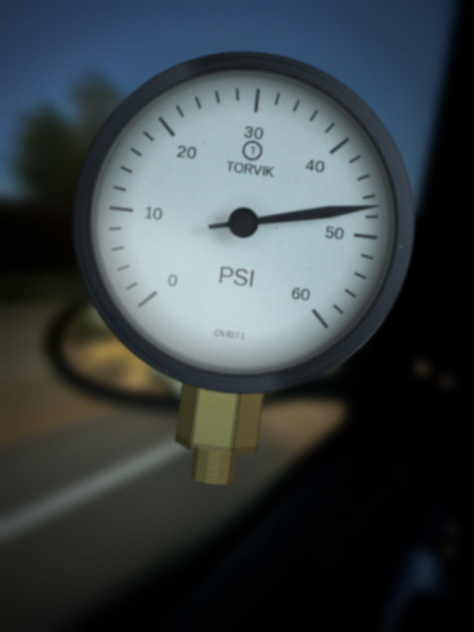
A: 47psi
